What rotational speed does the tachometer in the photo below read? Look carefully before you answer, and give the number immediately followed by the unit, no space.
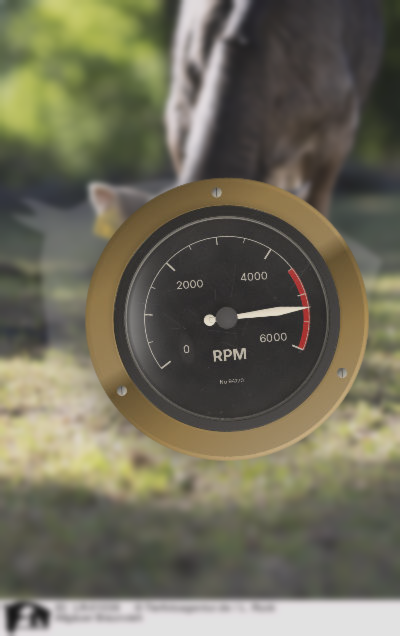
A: 5250rpm
